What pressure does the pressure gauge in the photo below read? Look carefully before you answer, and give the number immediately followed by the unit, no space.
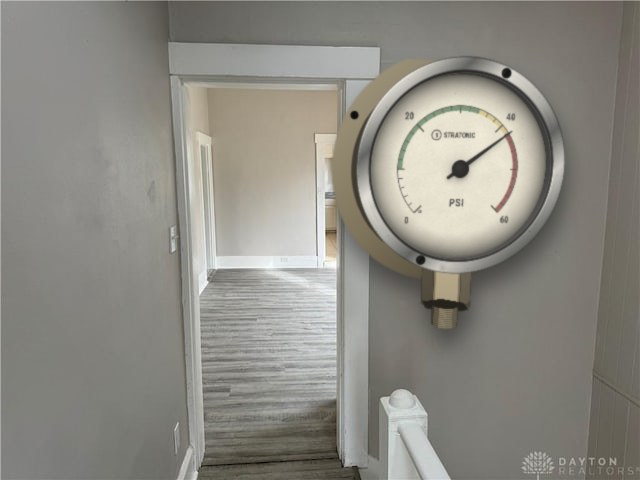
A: 42psi
